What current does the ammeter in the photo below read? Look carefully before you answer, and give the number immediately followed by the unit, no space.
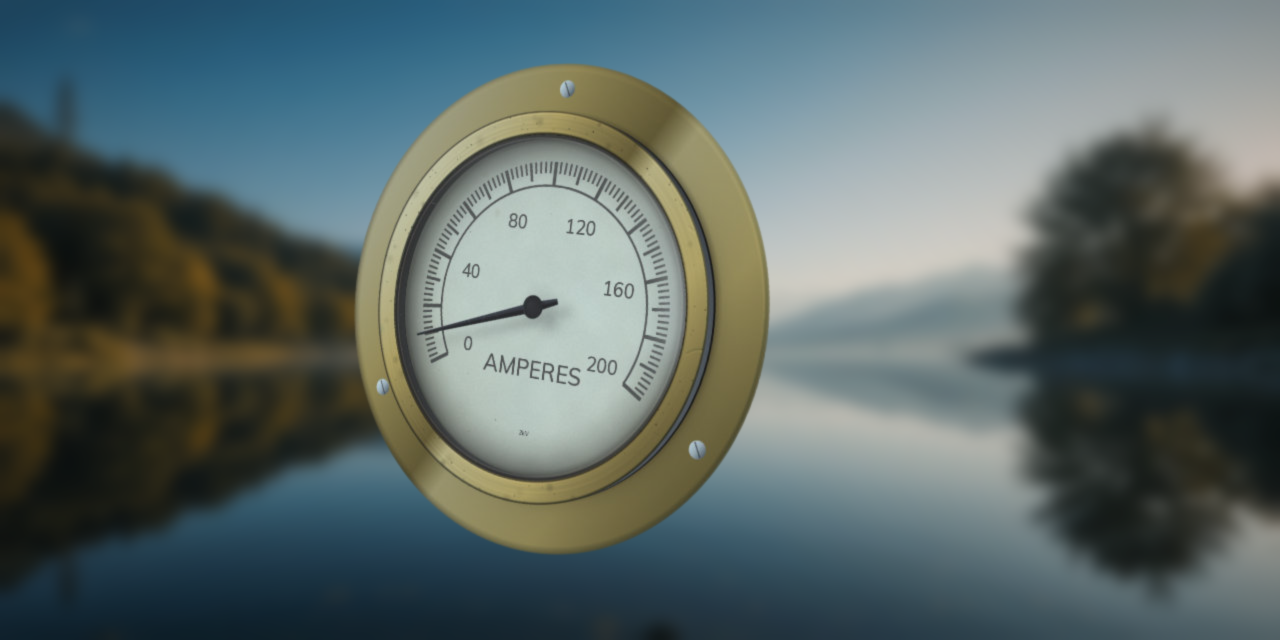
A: 10A
